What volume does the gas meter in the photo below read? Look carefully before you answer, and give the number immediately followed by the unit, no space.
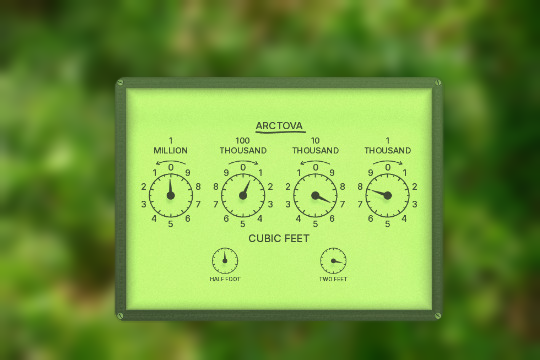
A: 6800ft³
